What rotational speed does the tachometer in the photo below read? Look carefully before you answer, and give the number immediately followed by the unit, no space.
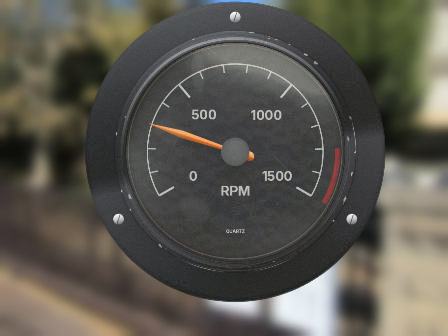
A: 300rpm
